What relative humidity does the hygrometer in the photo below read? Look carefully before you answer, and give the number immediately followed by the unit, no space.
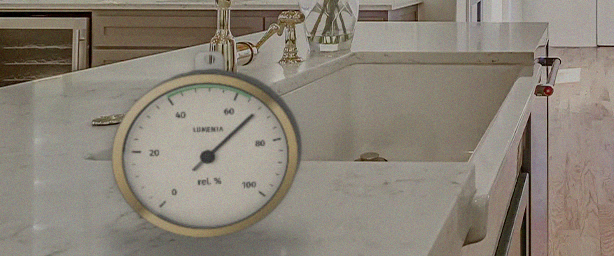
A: 68%
